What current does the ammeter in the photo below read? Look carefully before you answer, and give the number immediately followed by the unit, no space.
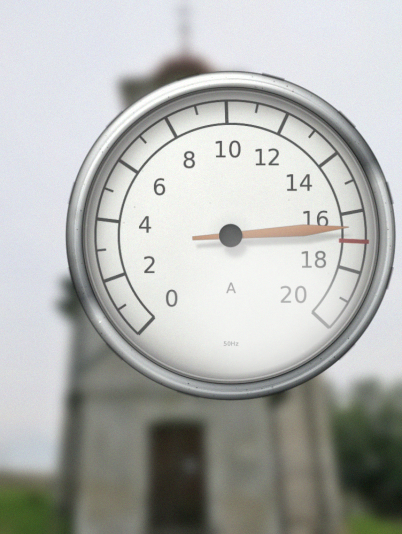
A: 16.5A
